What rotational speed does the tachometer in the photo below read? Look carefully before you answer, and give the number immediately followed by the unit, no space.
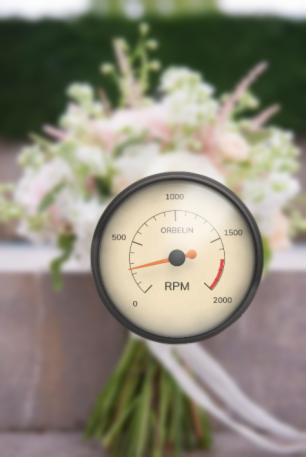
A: 250rpm
